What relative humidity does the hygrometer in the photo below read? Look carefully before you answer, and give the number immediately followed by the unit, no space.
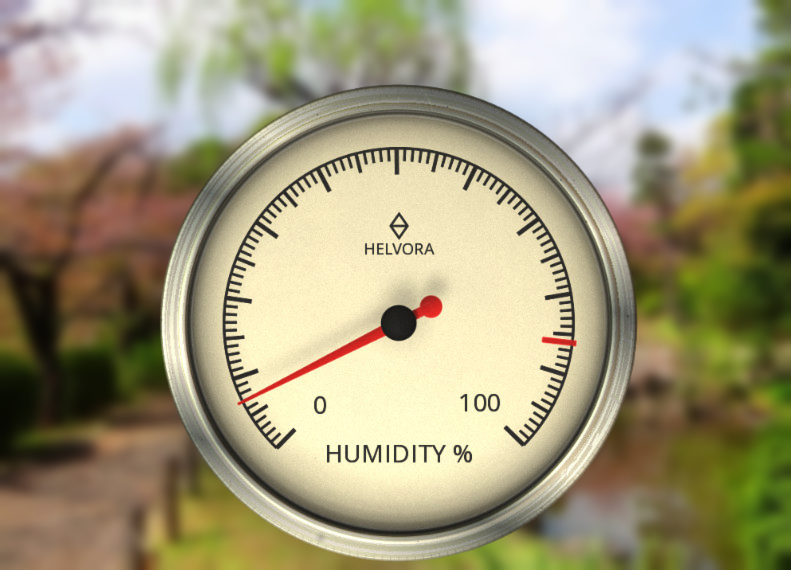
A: 7%
